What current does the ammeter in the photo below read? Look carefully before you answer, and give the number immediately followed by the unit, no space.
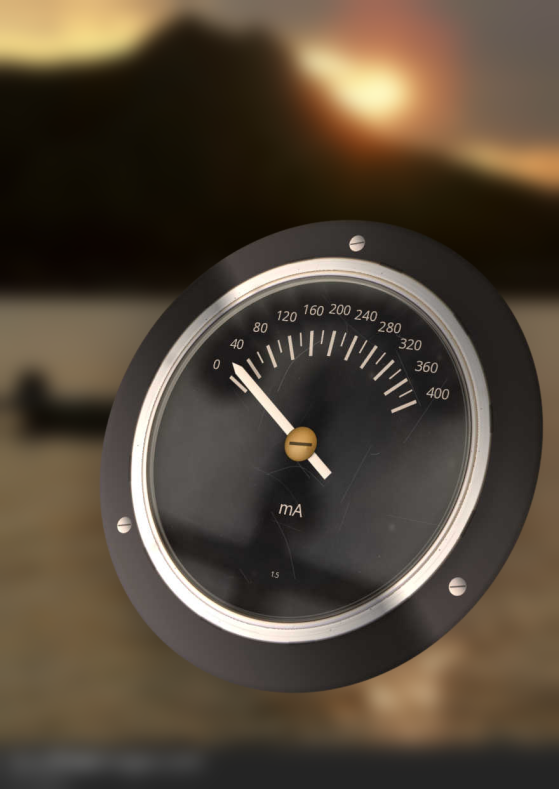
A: 20mA
